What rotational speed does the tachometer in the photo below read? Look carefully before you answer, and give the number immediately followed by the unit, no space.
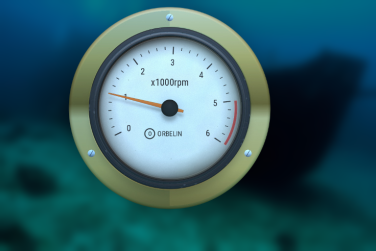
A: 1000rpm
